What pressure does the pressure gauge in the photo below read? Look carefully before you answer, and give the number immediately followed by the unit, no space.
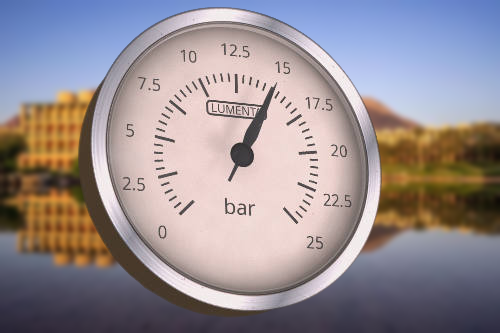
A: 15bar
